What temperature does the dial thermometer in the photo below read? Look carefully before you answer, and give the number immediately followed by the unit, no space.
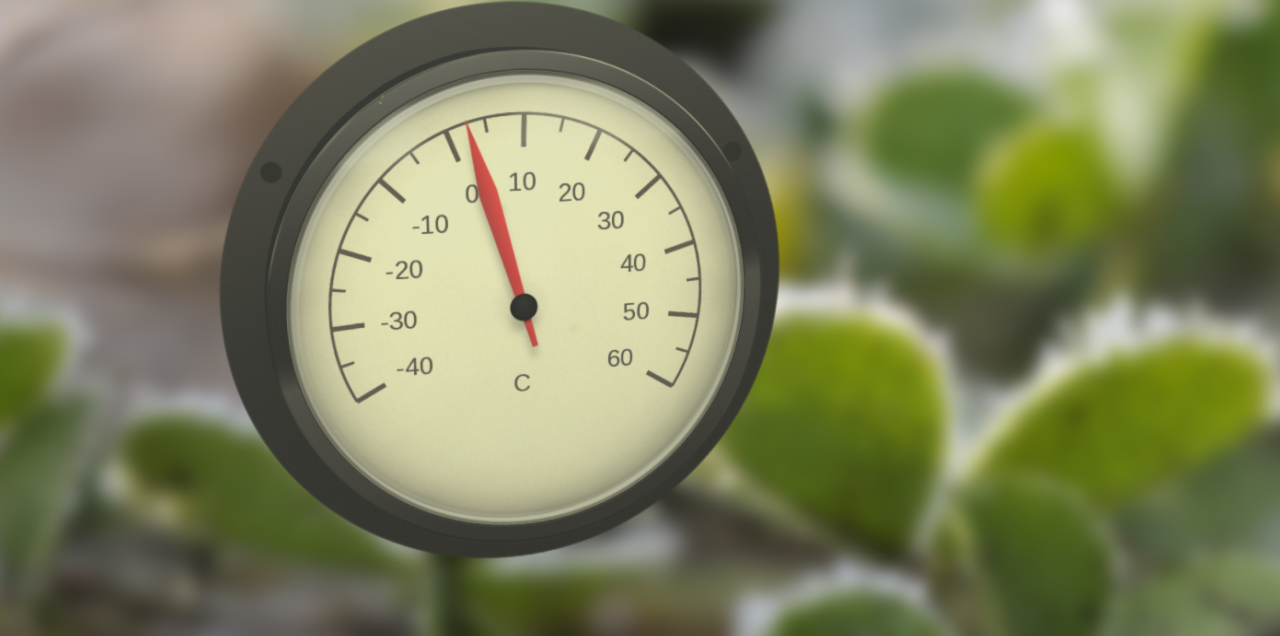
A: 2.5°C
